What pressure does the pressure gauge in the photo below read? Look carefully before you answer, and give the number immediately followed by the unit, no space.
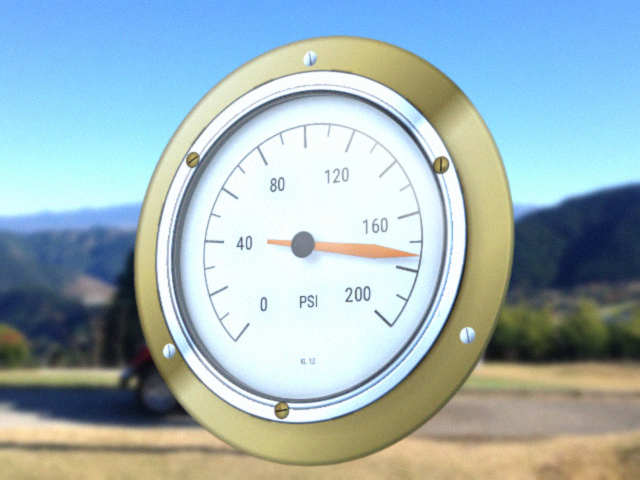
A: 175psi
